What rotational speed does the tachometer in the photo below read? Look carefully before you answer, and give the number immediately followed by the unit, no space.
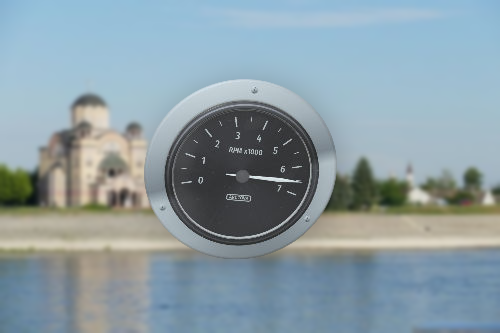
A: 6500rpm
